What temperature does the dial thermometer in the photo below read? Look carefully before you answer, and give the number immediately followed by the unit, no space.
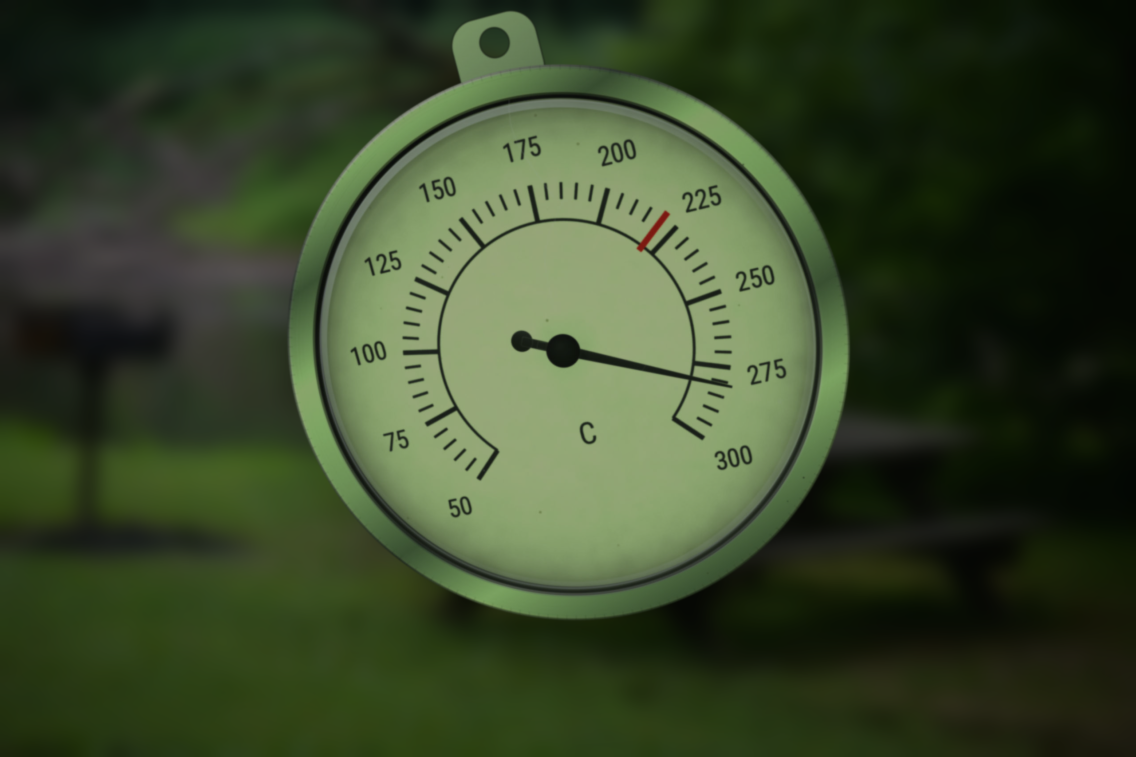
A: 280°C
